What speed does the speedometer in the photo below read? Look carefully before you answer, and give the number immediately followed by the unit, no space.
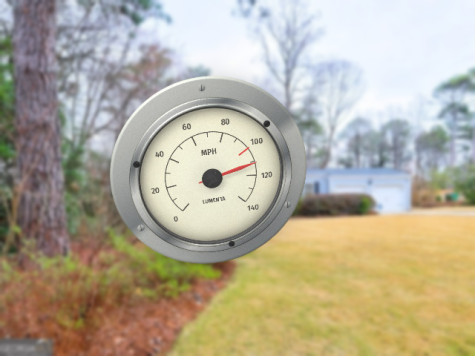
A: 110mph
